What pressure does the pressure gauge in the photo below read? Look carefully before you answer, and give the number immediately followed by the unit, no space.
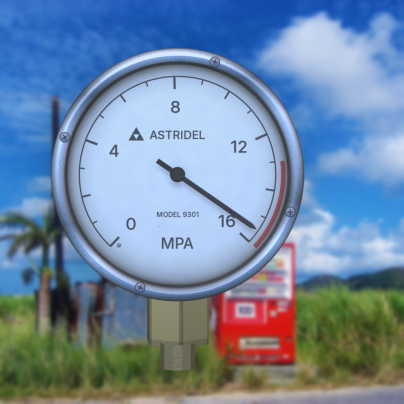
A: 15.5MPa
